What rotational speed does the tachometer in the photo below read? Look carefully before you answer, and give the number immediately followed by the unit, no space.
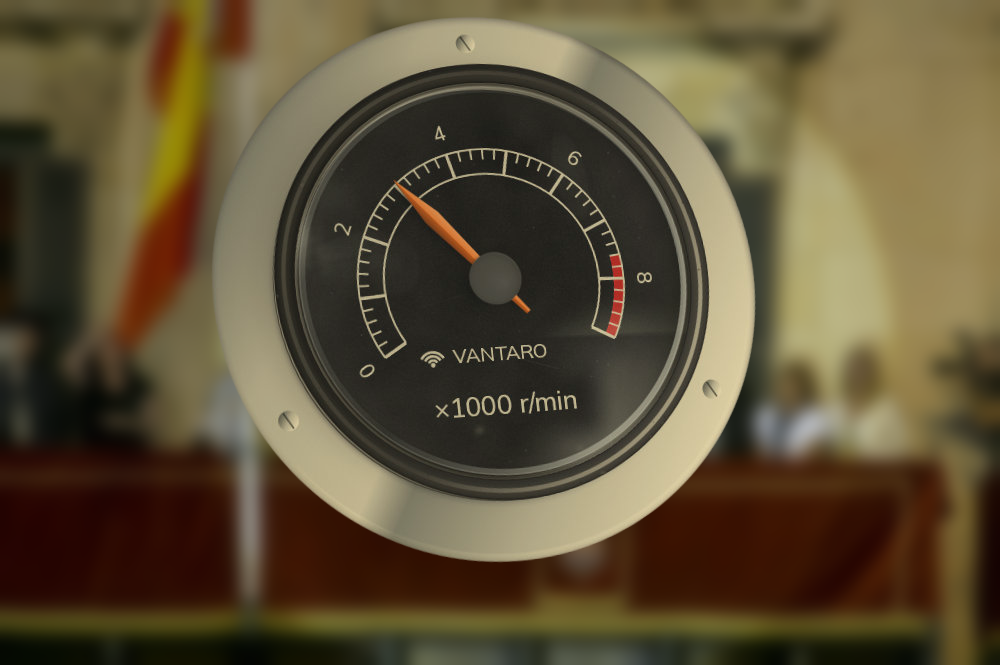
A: 3000rpm
